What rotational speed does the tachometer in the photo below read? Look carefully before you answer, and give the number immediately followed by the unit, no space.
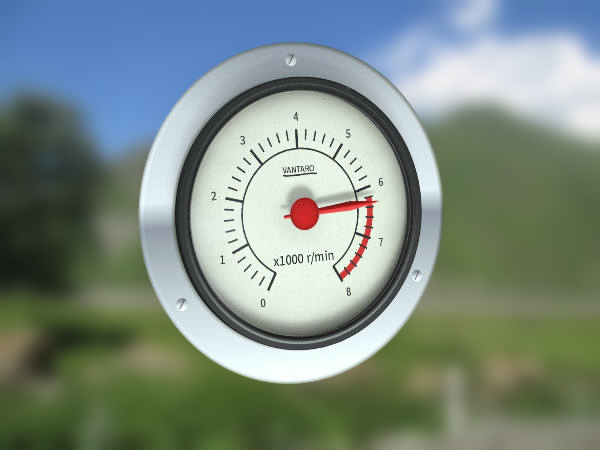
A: 6300rpm
